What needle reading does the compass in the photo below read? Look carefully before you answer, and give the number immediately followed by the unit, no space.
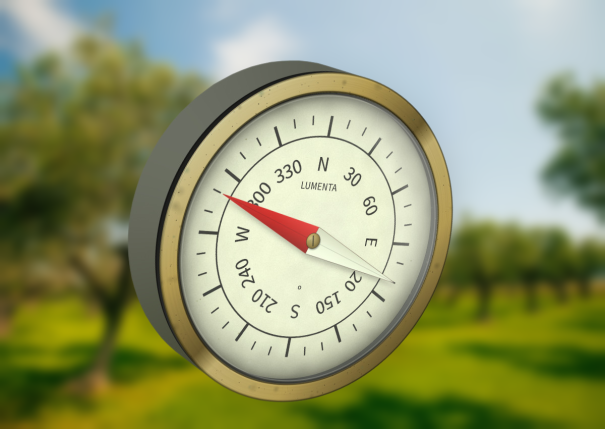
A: 290°
